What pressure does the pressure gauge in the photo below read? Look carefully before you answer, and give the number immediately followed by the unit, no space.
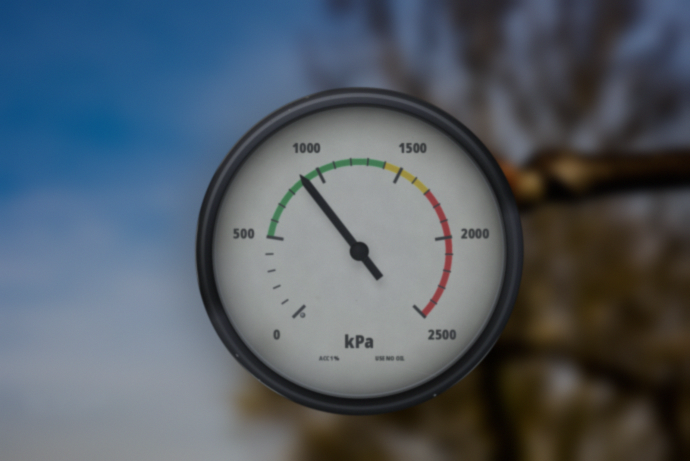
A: 900kPa
